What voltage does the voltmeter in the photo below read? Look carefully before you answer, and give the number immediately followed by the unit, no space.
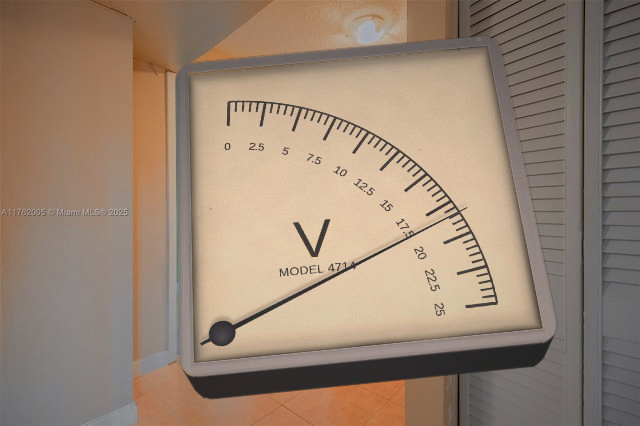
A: 18.5V
